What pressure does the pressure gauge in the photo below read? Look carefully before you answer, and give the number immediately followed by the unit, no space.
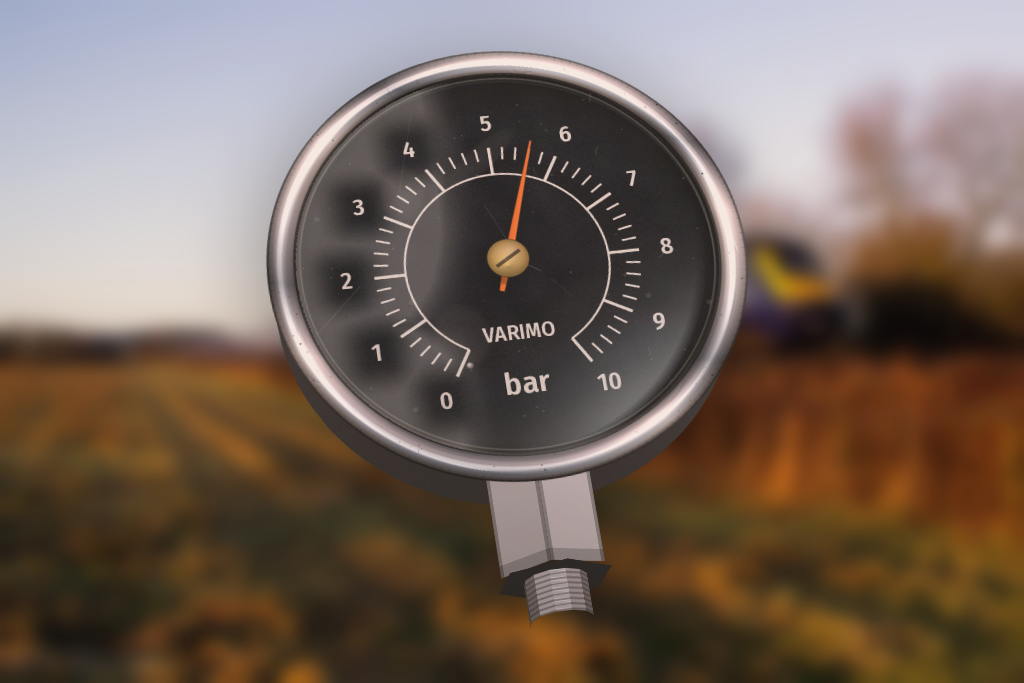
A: 5.6bar
